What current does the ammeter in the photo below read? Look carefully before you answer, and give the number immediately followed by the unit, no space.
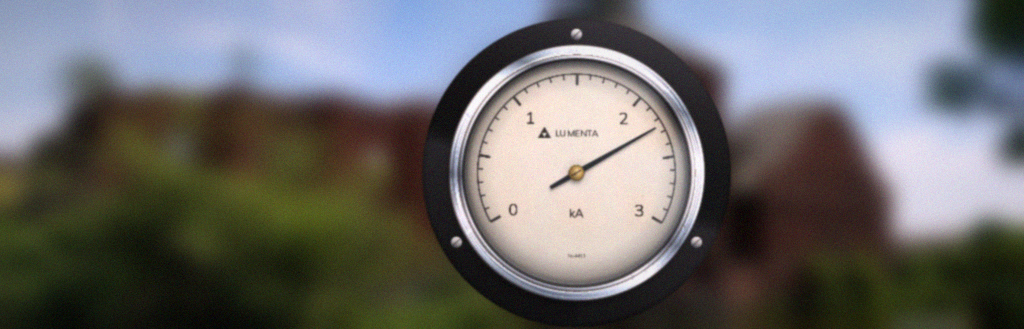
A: 2.25kA
